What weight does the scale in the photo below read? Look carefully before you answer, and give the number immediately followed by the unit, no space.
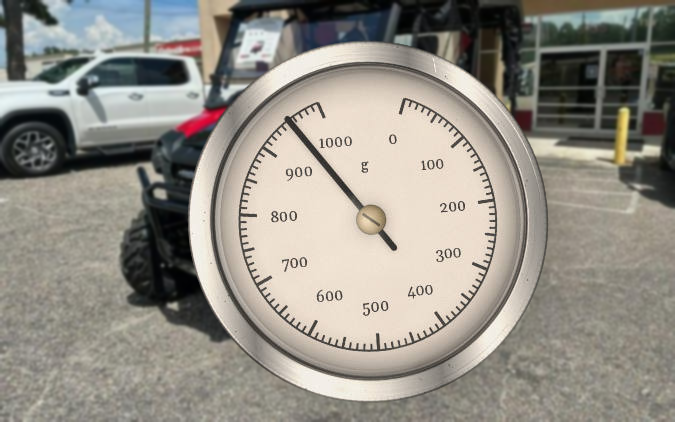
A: 950g
